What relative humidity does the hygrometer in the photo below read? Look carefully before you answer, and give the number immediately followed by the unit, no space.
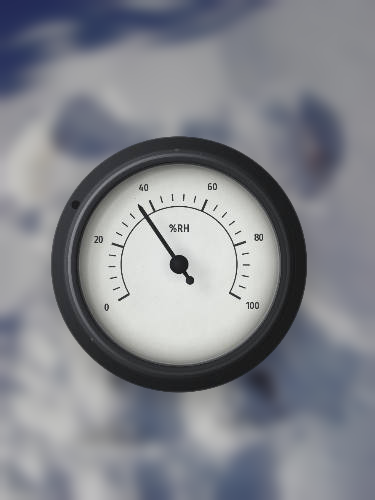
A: 36%
